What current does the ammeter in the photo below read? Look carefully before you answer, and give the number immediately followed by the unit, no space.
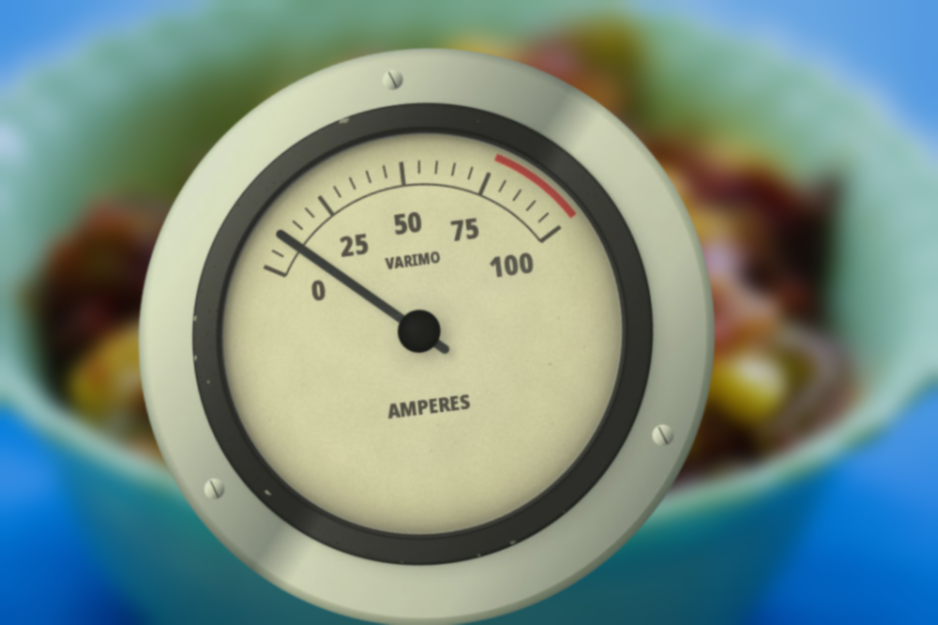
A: 10A
